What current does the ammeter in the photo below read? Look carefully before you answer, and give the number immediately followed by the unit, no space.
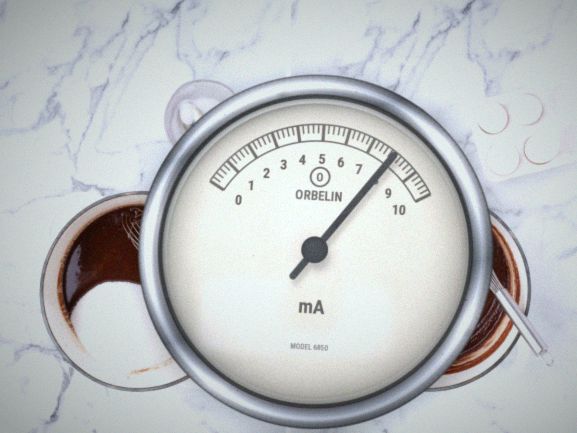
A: 8mA
